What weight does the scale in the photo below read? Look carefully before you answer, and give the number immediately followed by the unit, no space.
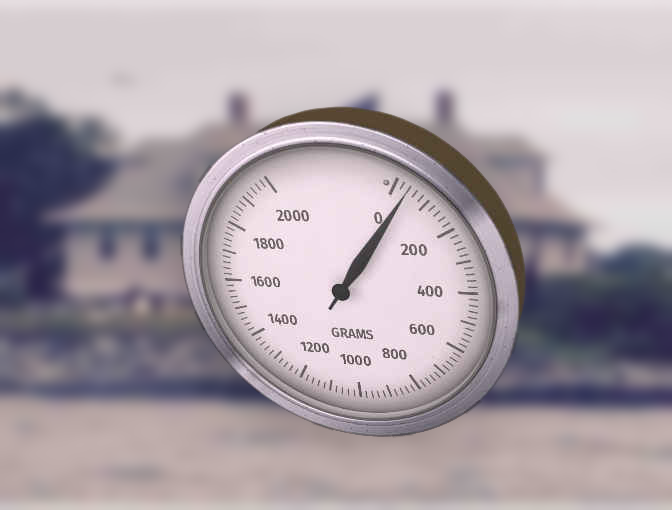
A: 40g
